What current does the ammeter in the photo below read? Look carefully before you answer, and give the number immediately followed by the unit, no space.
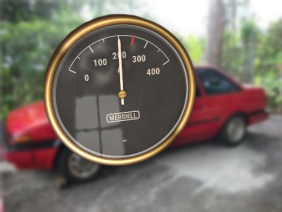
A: 200A
